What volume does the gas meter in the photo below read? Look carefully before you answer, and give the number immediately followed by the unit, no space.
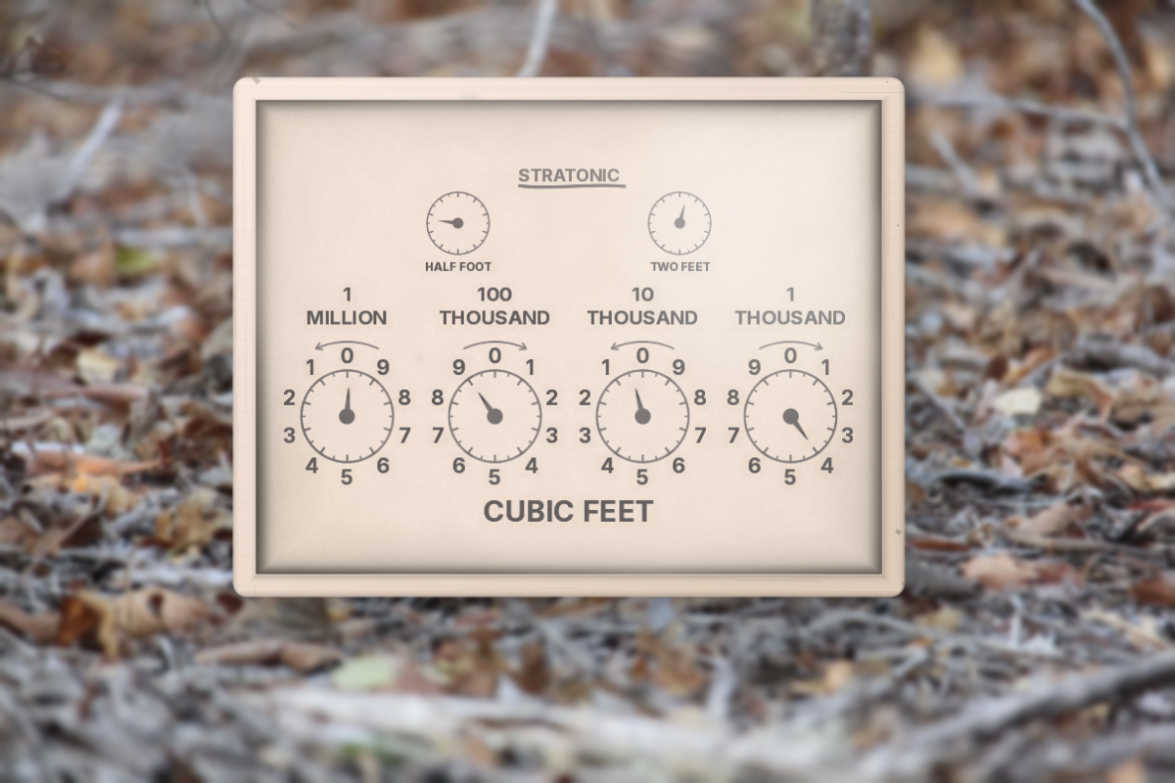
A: 990400ft³
